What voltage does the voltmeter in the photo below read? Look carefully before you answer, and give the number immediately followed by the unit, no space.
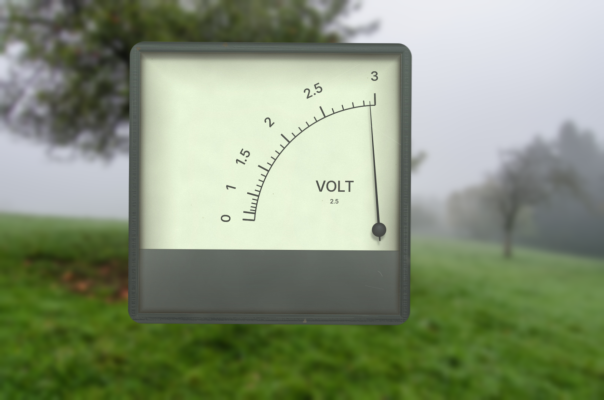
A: 2.95V
